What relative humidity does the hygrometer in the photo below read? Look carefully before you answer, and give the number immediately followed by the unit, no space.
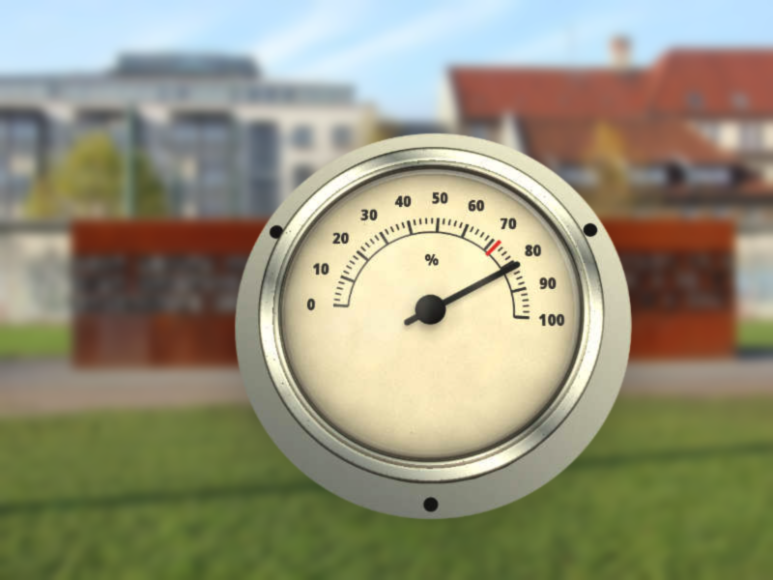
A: 82%
